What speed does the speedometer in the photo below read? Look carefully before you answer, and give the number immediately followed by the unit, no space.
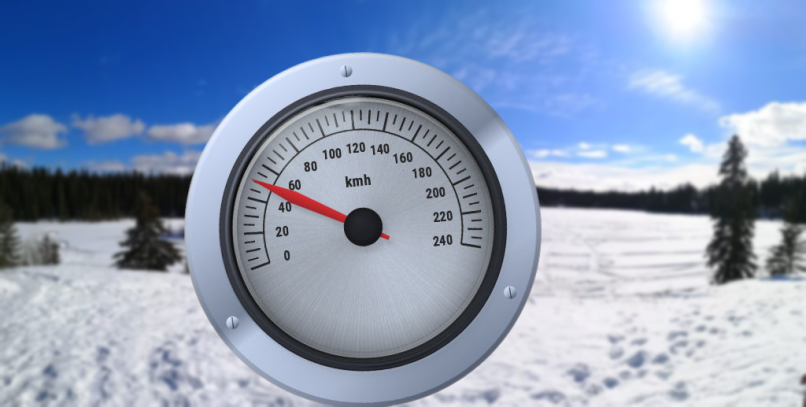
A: 50km/h
